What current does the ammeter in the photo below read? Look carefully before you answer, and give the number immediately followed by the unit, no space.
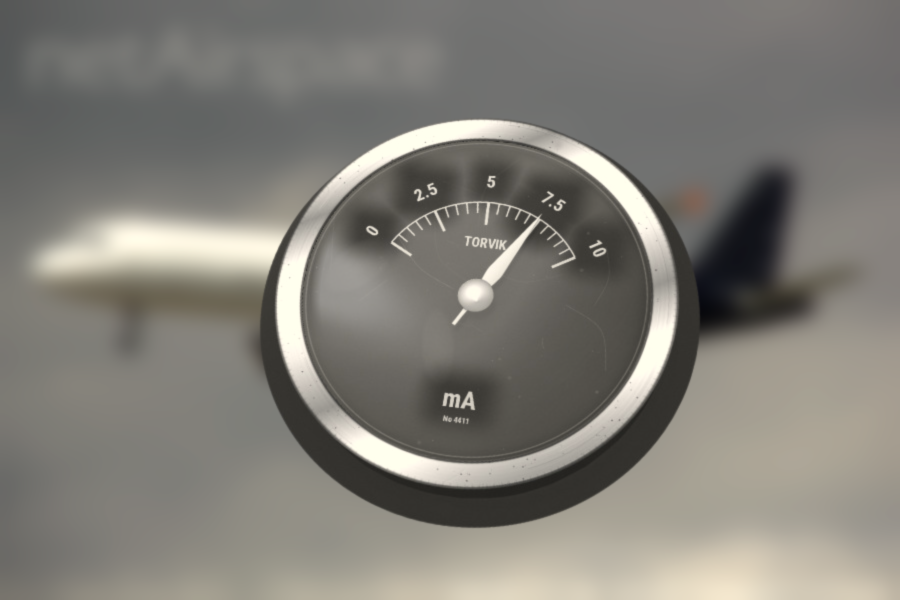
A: 7.5mA
